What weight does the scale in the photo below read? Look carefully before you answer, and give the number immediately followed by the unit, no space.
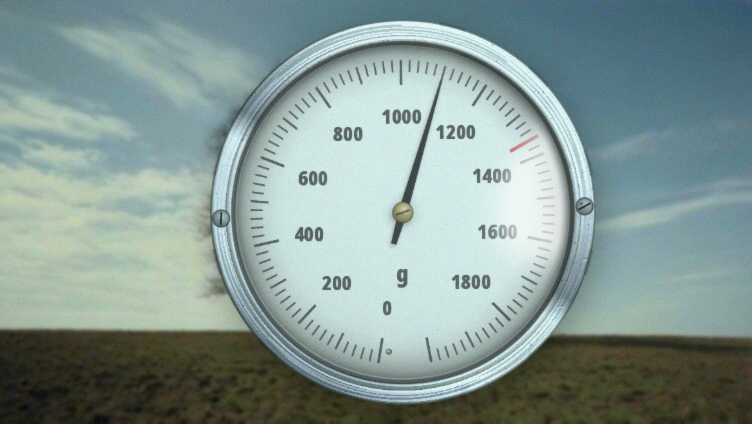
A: 1100g
